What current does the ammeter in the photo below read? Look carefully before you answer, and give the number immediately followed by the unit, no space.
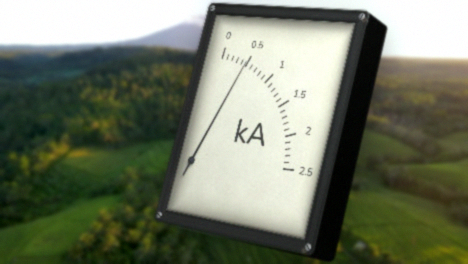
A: 0.5kA
